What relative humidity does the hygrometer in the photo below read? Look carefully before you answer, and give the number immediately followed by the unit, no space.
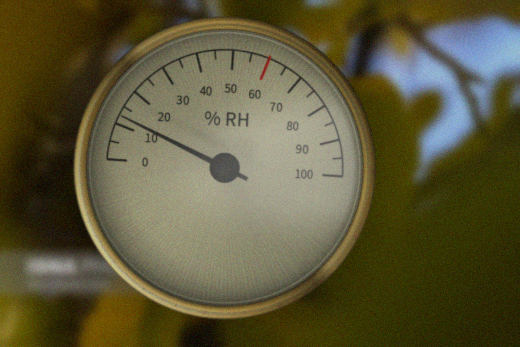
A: 12.5%
